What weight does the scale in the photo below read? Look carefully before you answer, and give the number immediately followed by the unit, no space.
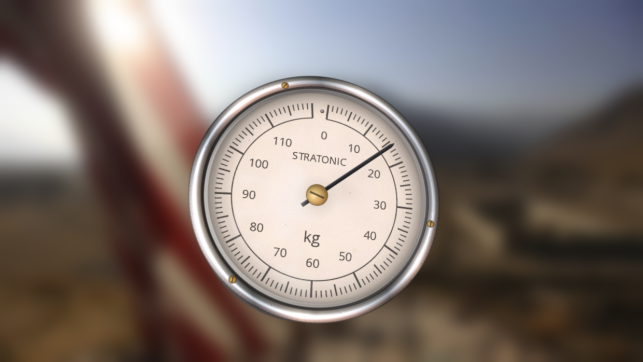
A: 16kg
